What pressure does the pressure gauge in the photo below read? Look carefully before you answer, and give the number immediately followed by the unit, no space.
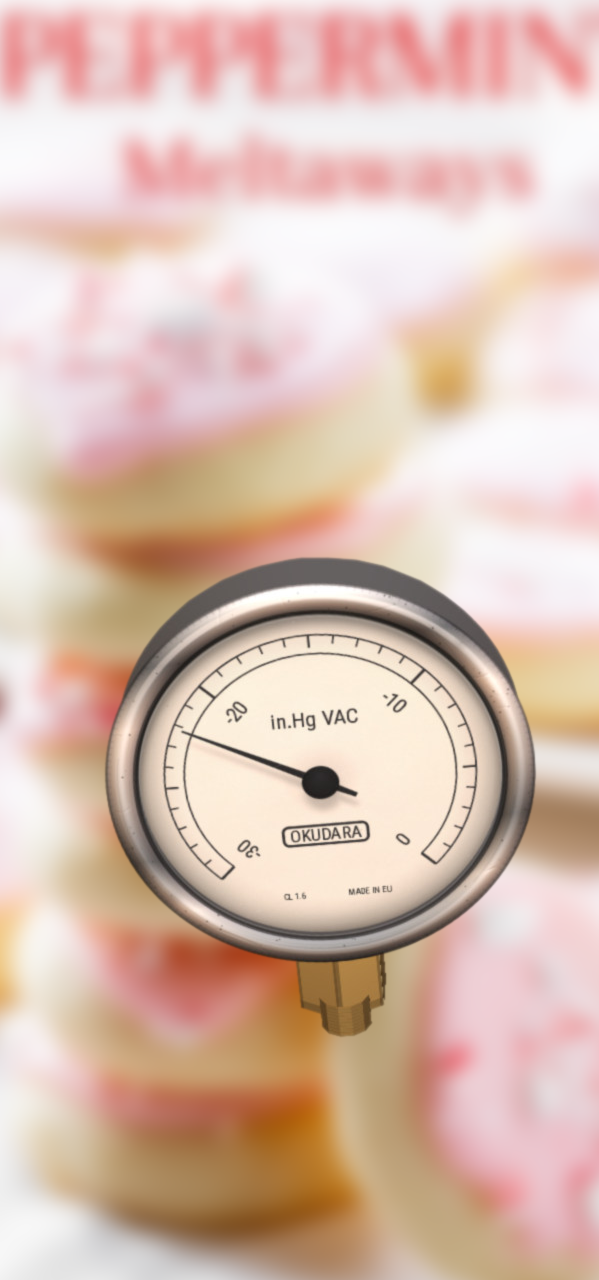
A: -22inHg
